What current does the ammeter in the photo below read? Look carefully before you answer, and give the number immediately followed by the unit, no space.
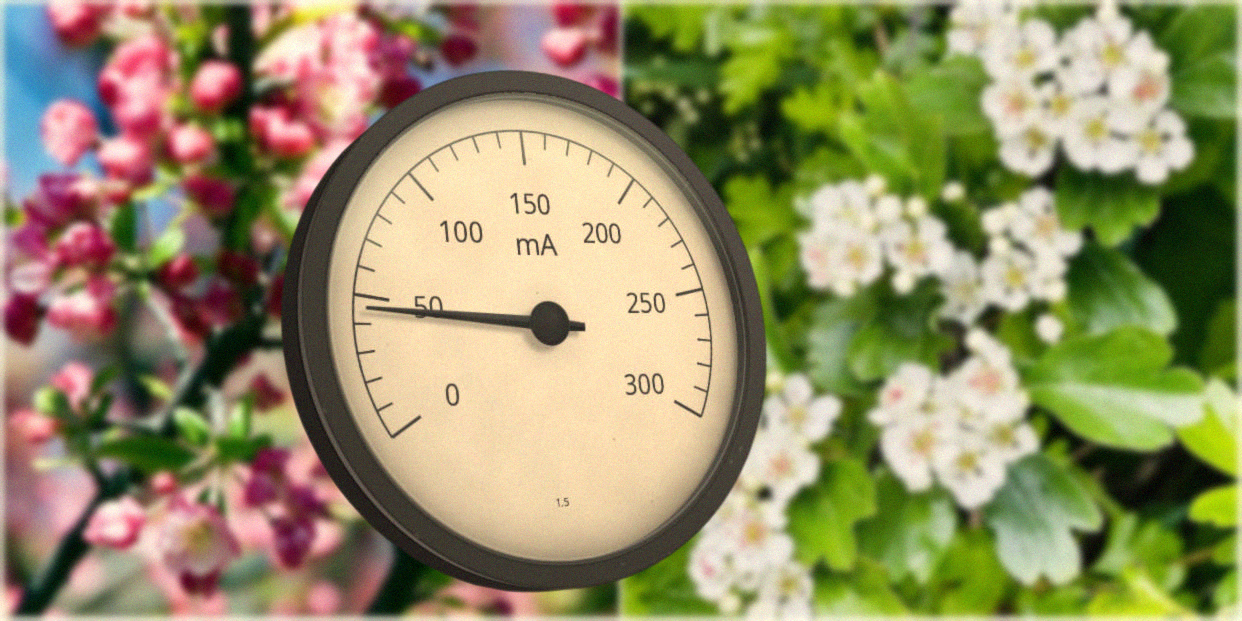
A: 45mA
